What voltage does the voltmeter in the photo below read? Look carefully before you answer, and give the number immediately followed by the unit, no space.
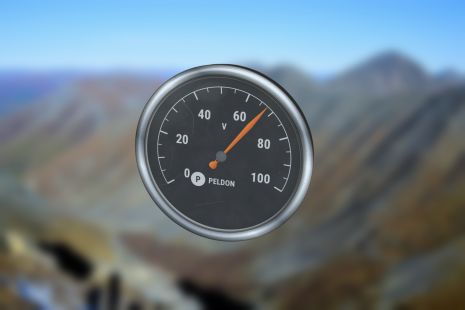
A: 67.5V
